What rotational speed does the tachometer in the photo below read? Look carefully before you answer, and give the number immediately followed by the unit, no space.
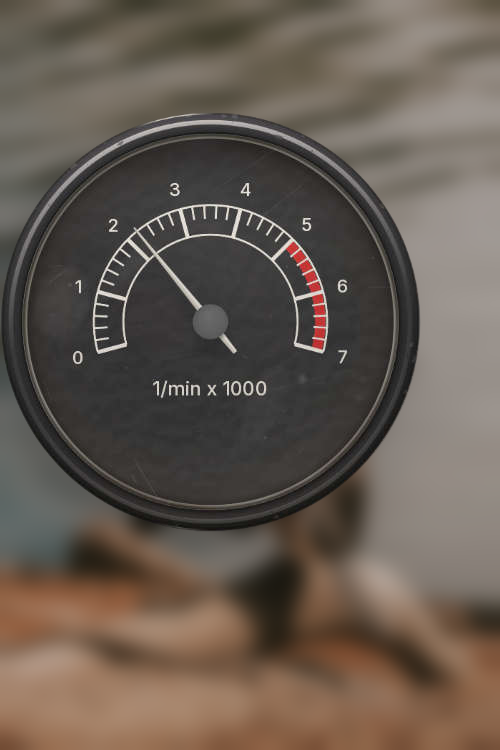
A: 2200rpm
